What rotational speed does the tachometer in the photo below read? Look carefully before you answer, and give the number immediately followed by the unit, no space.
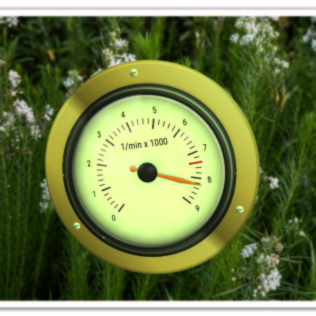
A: 8200rpm
